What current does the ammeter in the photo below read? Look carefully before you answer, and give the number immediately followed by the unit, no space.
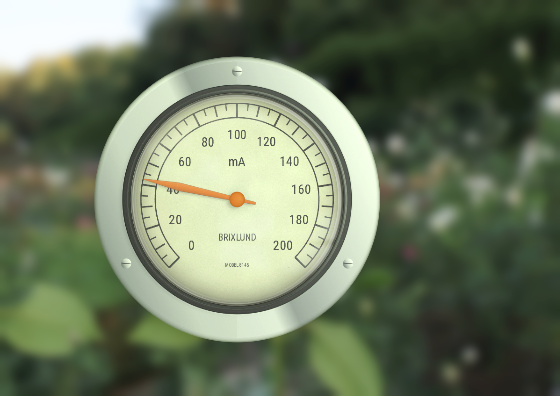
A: 42.5mA
